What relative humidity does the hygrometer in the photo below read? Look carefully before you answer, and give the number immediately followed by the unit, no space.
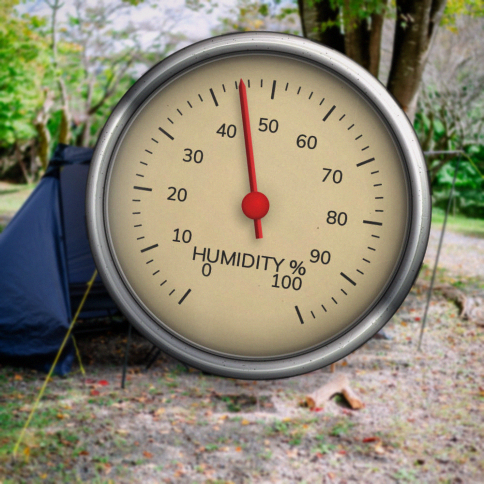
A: 45%
